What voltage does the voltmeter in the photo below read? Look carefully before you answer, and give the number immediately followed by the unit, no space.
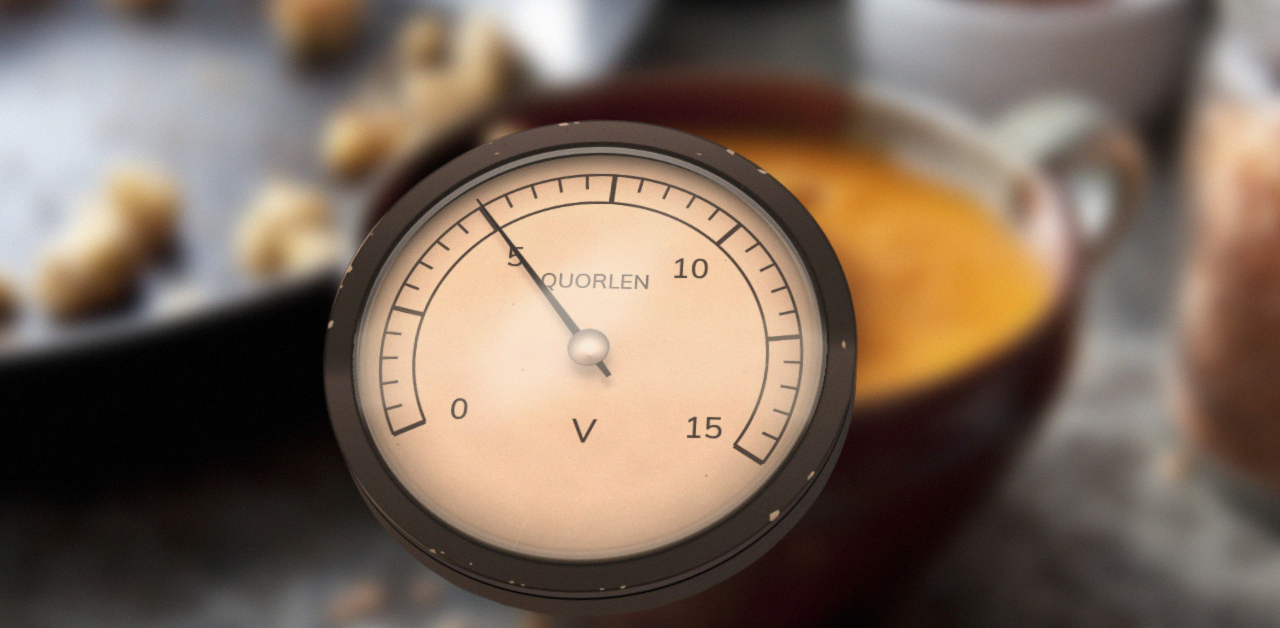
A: 5V
